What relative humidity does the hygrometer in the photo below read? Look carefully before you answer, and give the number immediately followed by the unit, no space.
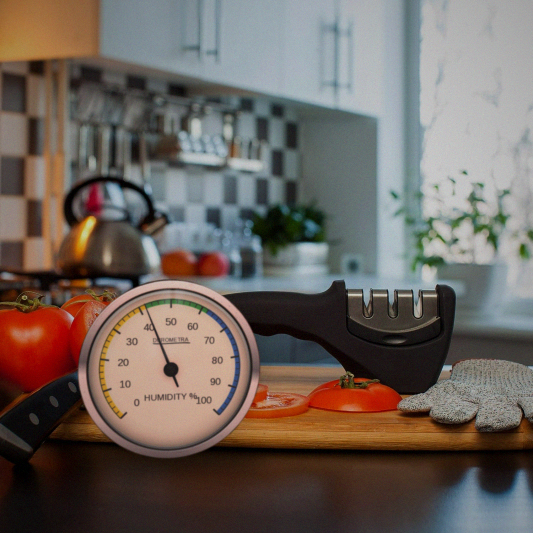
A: 42%
